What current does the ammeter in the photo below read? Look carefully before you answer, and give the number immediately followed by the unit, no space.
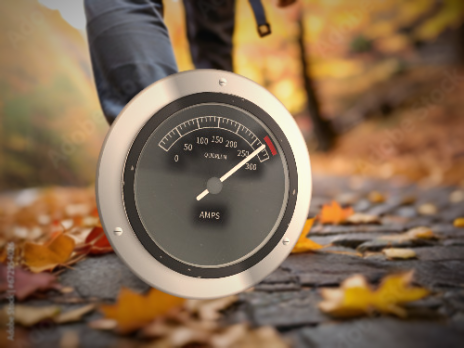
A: 270A
